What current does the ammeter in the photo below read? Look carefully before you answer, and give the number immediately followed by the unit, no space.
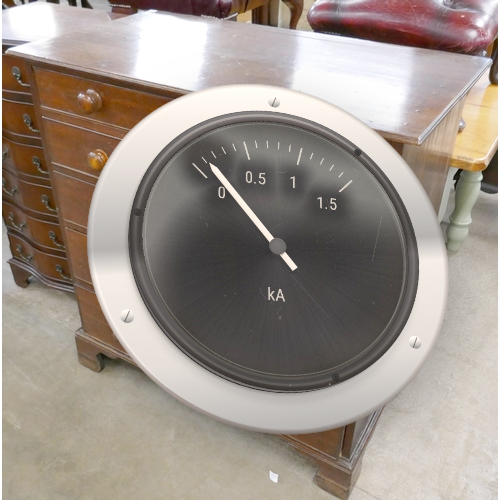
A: 0.1kA
